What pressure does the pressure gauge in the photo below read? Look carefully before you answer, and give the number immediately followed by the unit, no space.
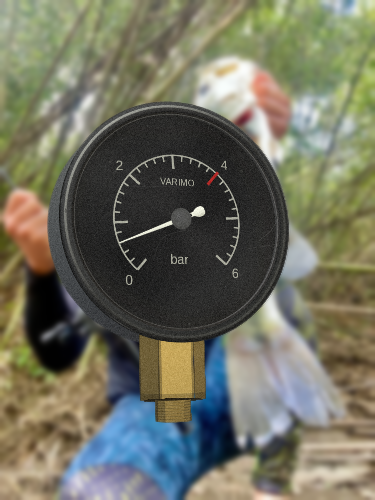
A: 0.6bar
